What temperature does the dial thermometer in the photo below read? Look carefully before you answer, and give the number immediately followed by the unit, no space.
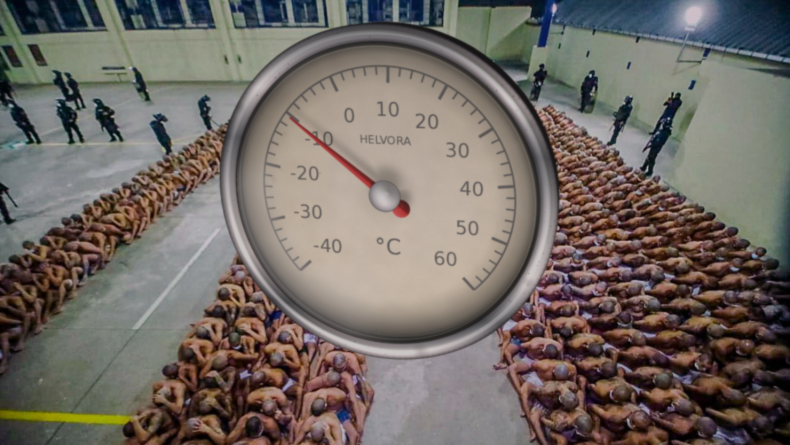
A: -10°C
